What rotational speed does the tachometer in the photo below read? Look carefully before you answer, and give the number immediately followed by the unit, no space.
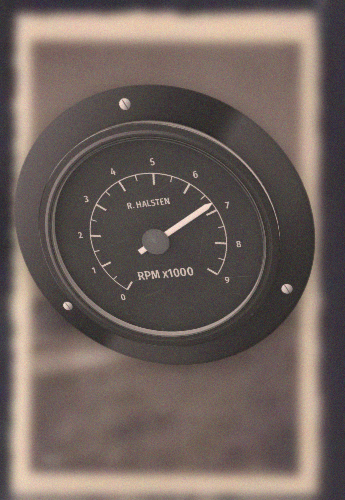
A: 6750rpm
